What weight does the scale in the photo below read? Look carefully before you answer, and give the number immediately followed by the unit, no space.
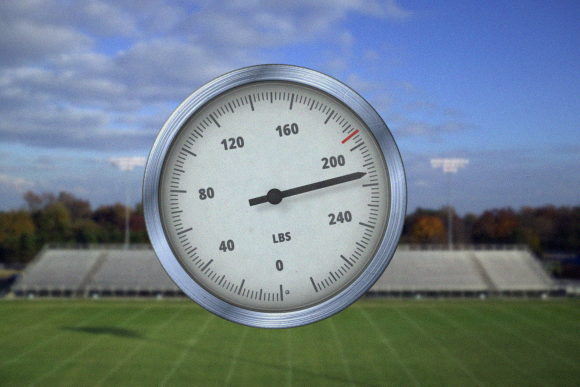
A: 214lb
